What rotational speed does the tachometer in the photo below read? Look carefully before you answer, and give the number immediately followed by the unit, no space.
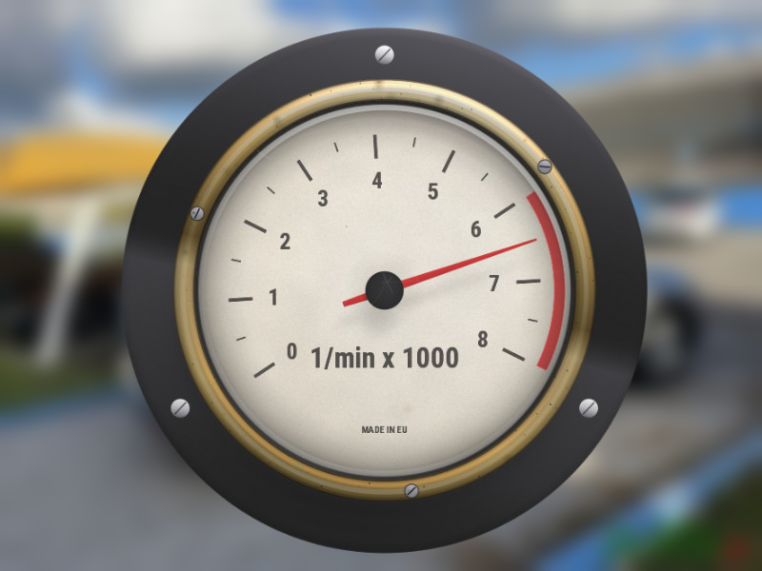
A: 6500rpm
